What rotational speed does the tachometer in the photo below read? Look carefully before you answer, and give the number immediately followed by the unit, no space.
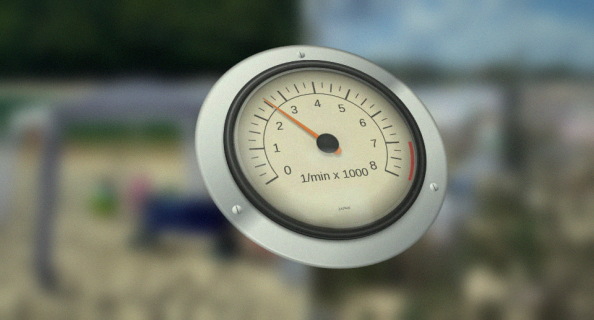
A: 2500rpm
